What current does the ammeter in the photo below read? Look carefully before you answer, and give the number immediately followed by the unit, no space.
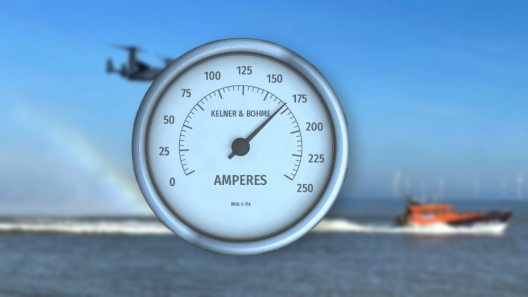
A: 170A
